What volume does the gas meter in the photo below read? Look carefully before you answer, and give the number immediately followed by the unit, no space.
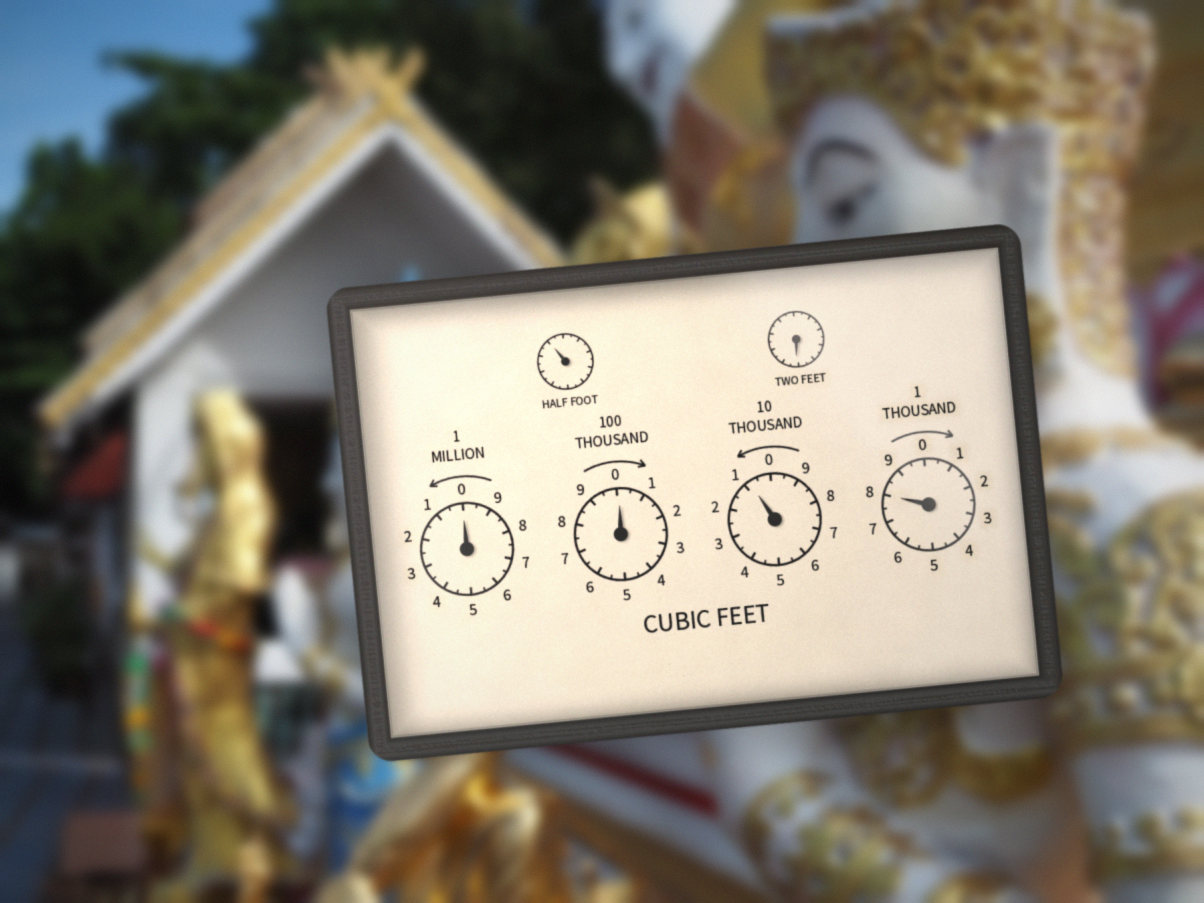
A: 800ft³
